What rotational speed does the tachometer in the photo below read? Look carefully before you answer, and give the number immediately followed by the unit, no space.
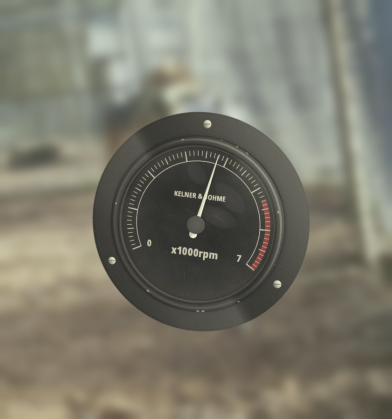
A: 3800rpm
